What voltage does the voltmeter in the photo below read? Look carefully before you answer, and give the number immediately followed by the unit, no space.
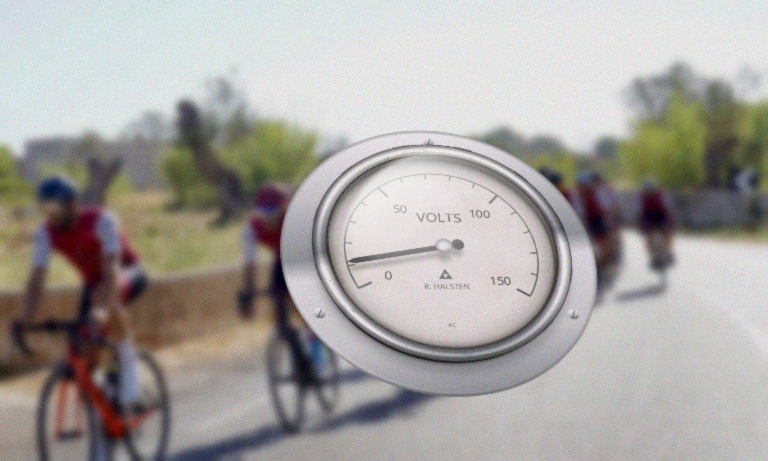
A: 10V
